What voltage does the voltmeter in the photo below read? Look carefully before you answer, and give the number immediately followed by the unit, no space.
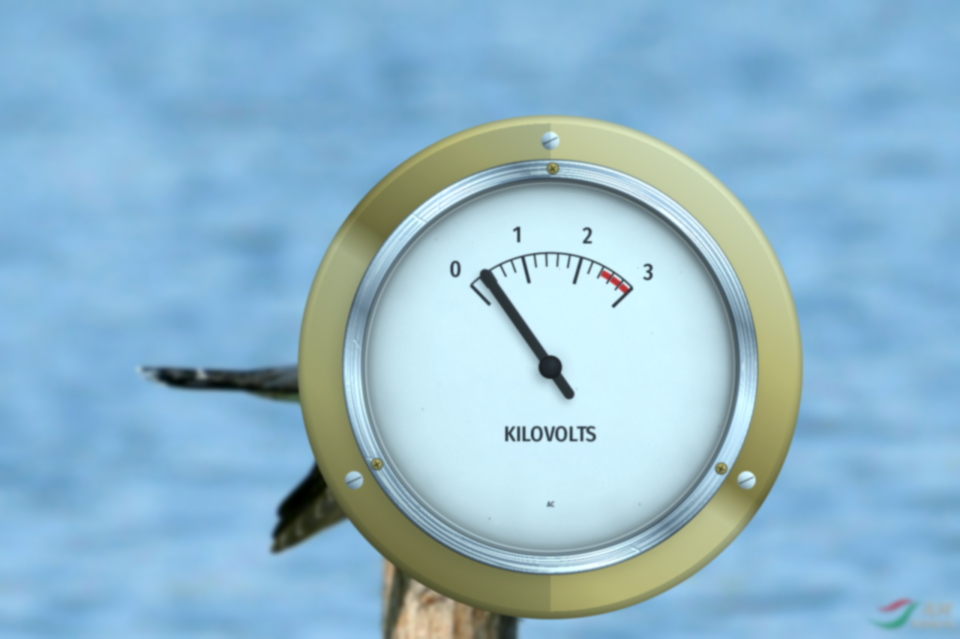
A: 0.3kV
